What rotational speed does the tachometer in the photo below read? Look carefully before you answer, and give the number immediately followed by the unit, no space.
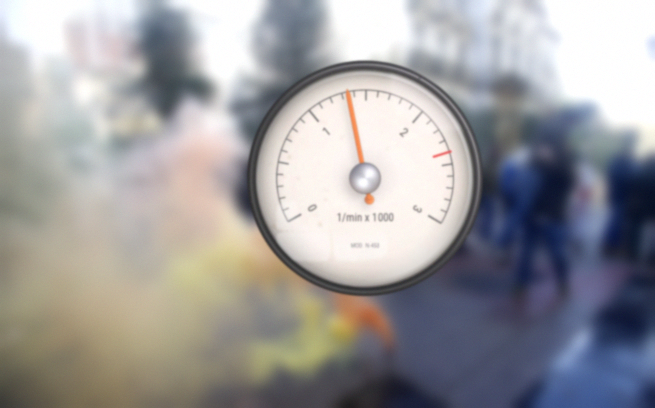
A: 1350rpm
